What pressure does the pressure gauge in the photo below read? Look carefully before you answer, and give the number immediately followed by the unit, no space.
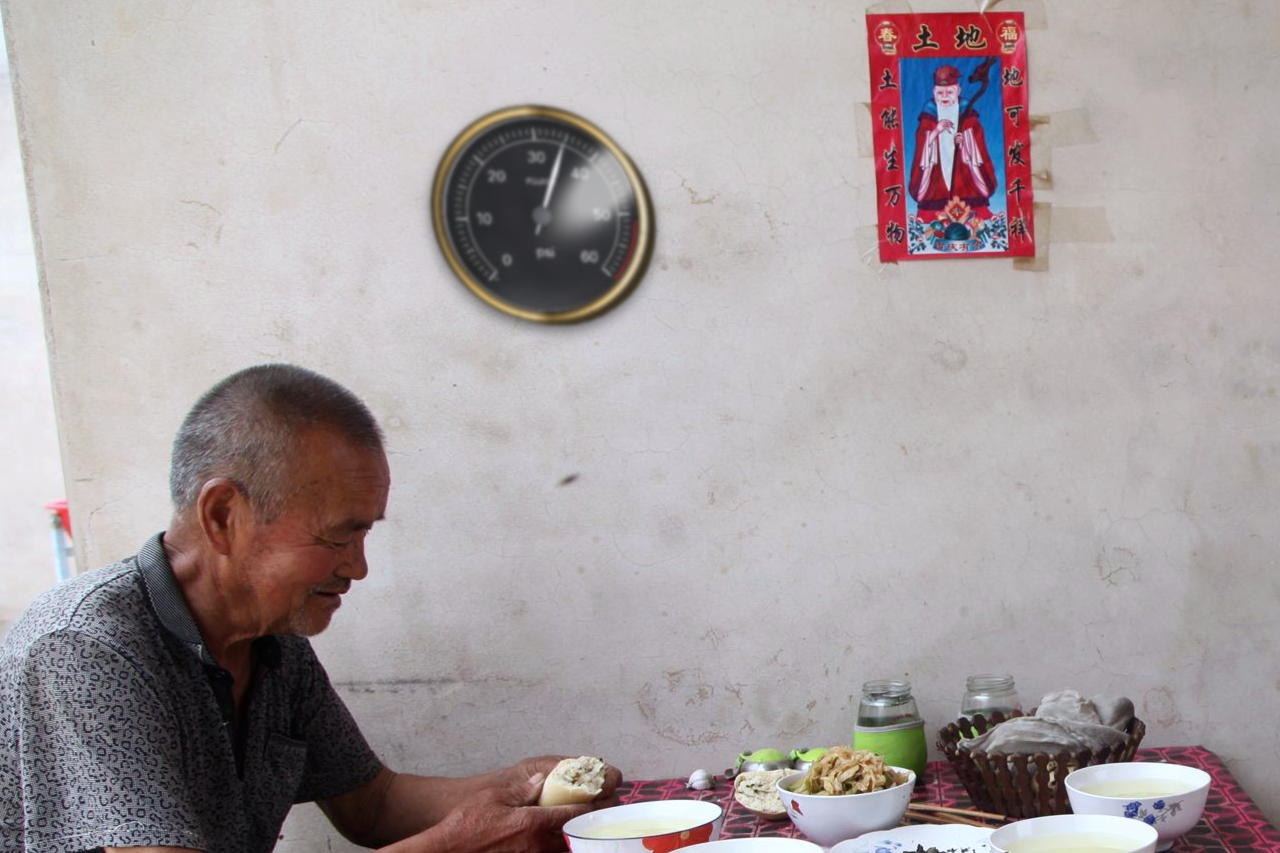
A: 35psi
